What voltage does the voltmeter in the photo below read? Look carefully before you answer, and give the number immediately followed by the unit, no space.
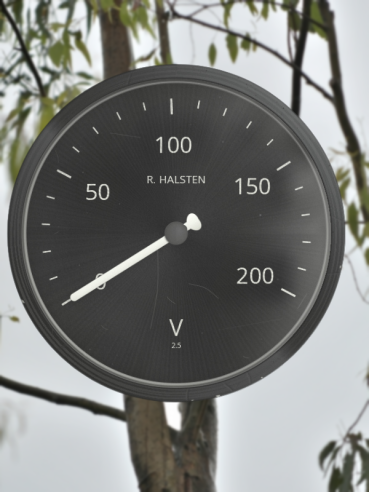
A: 0V
